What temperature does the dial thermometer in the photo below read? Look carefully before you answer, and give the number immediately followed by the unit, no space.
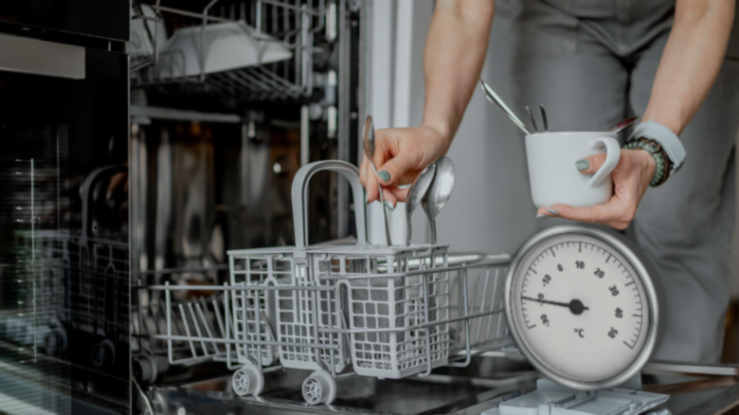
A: -20°C
